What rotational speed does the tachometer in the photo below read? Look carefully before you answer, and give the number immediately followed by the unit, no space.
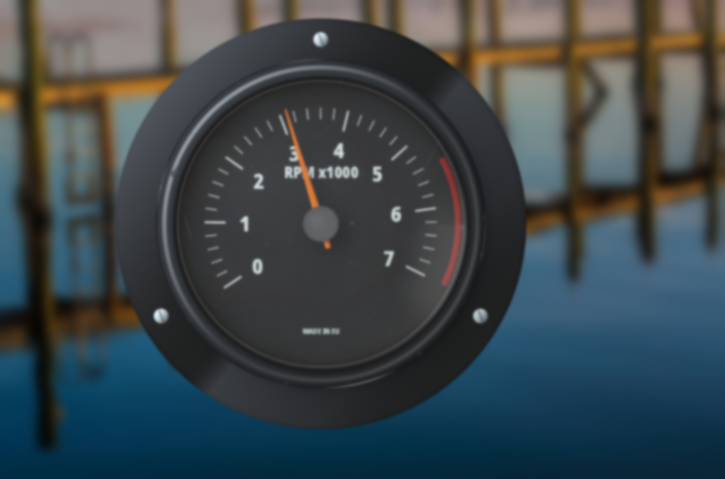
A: 3100rpm
